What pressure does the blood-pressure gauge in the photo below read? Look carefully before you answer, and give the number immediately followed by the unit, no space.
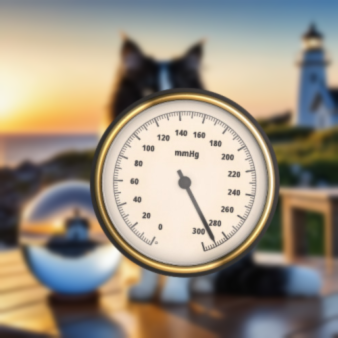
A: 290mmHg
